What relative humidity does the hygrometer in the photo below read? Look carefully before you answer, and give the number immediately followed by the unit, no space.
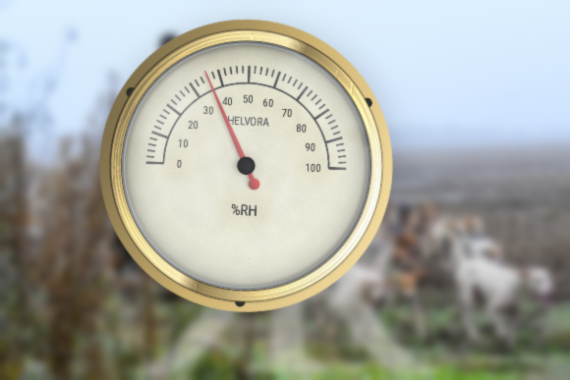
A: 36%
